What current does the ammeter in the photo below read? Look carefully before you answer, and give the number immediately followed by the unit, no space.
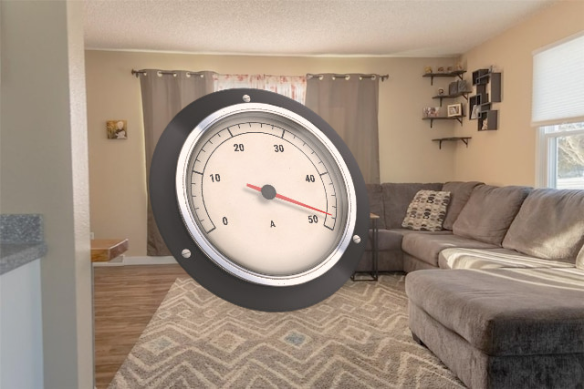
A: 48A
